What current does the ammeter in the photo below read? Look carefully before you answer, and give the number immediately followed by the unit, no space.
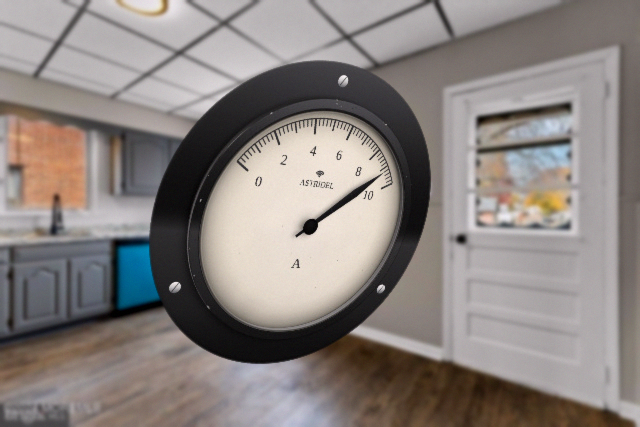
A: 9A
